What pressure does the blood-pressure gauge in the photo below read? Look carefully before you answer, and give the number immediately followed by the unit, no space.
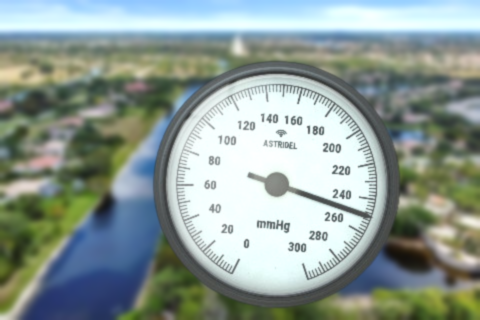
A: 250mmHg
